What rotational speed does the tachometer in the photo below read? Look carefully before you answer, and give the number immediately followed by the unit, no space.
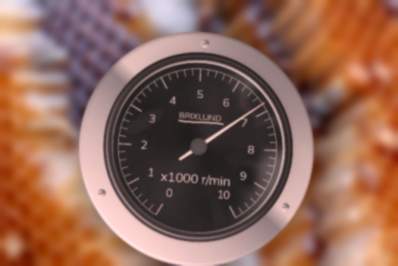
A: 6800rpm
